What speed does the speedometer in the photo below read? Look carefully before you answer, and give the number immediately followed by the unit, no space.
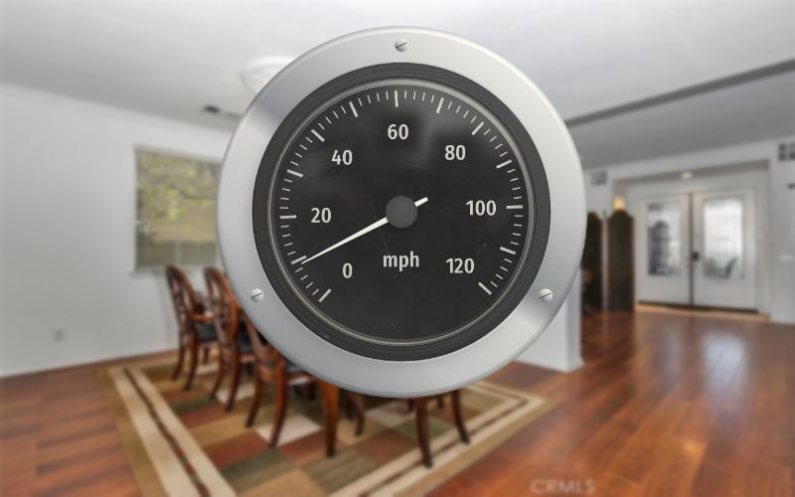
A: 9mph
